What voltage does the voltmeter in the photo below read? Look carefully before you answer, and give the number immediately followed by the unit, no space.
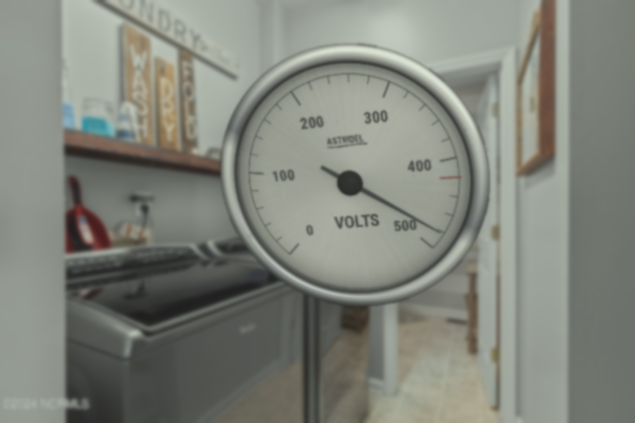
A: 480V
